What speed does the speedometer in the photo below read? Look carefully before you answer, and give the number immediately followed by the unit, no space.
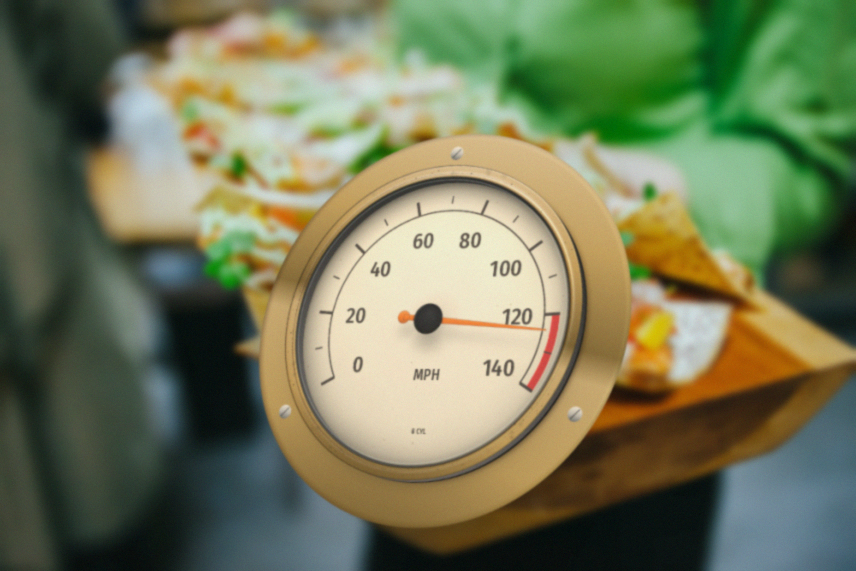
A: 125mph
